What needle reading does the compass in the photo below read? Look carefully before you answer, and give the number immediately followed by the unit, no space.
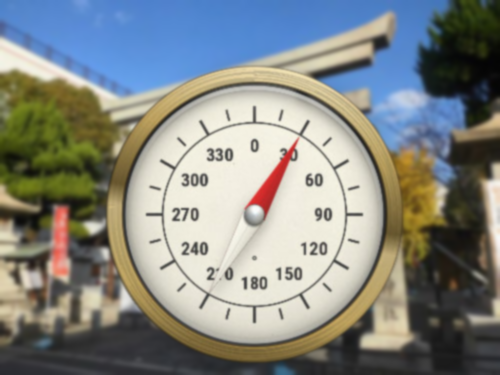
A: 30°
